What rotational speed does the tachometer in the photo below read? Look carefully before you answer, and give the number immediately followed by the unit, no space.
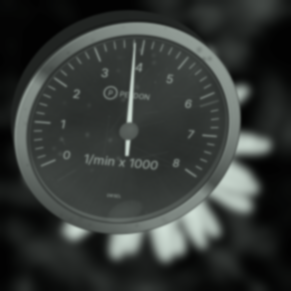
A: 3800rpm
